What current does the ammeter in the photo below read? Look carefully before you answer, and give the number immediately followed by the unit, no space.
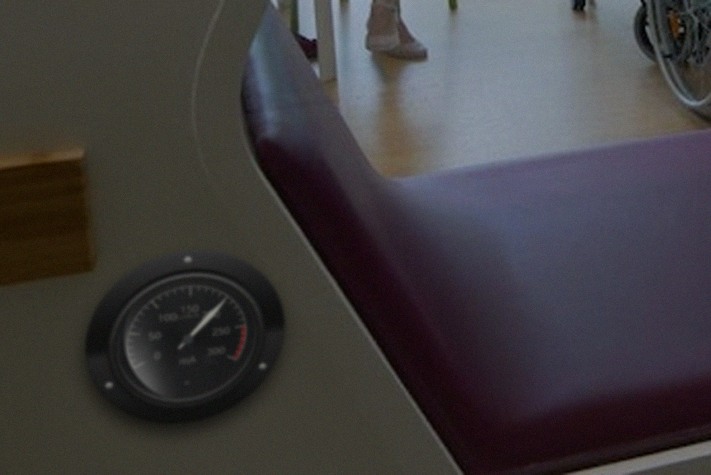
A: 200mA
